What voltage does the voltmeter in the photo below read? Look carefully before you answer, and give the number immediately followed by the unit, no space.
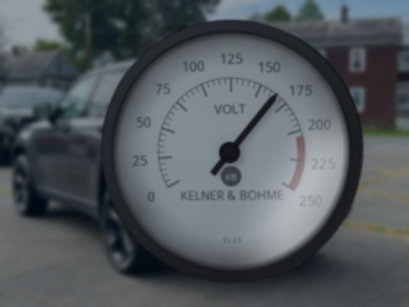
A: 165V
